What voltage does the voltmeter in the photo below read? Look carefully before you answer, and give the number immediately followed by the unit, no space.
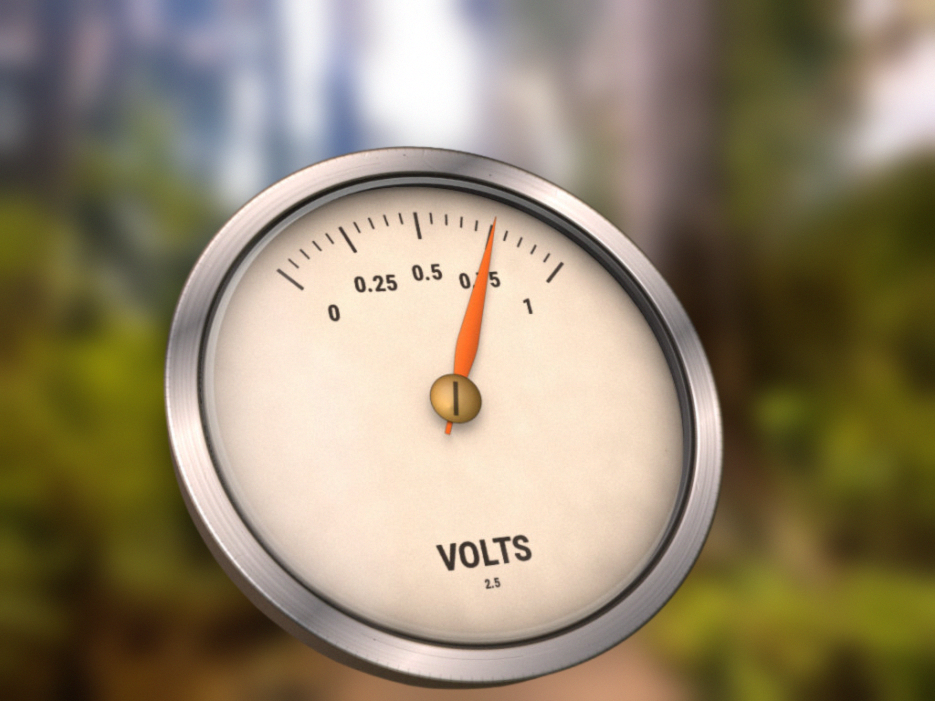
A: 0.75V
